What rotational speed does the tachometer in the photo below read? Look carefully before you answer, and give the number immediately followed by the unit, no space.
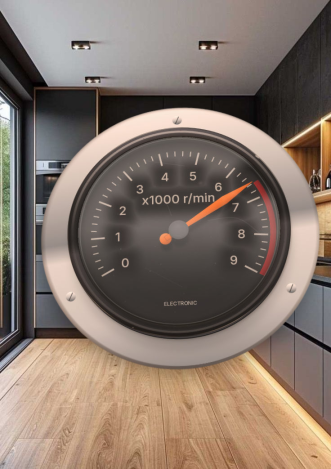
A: 6600rpm
